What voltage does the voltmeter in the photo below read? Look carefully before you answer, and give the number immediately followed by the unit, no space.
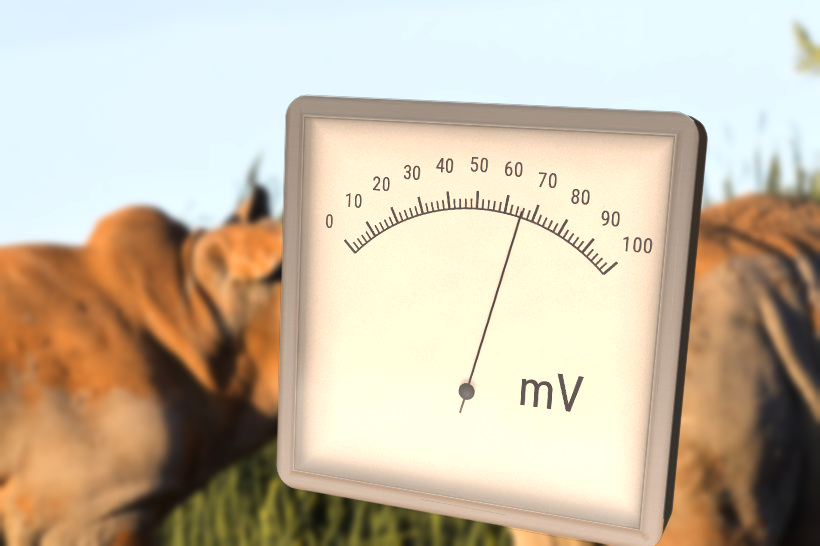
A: 66mV
